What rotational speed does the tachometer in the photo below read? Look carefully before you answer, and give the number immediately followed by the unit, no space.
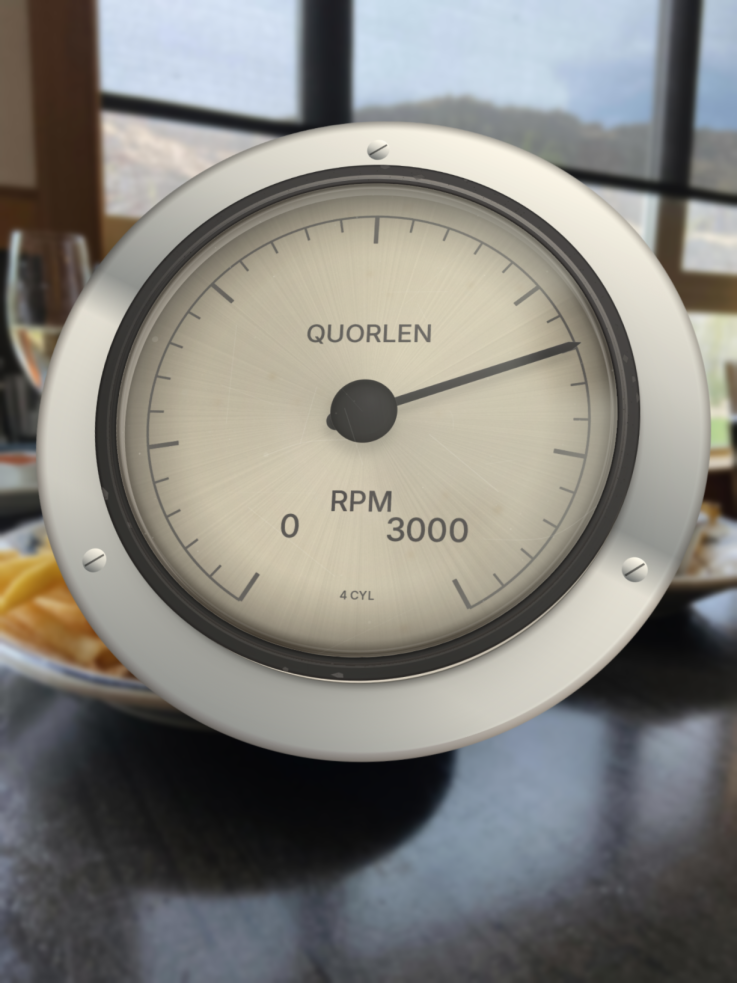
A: 2200rpm
